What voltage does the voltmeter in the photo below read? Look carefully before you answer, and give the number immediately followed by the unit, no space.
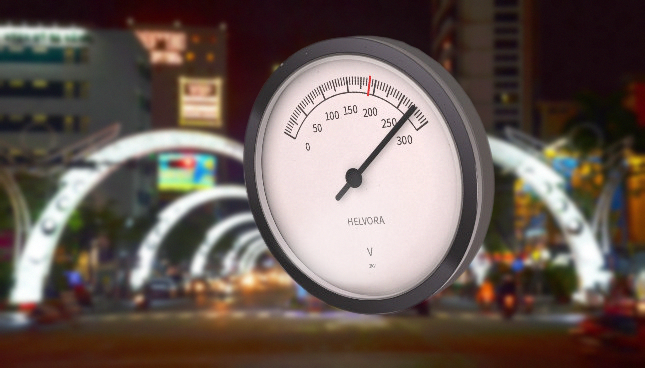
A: 275V
